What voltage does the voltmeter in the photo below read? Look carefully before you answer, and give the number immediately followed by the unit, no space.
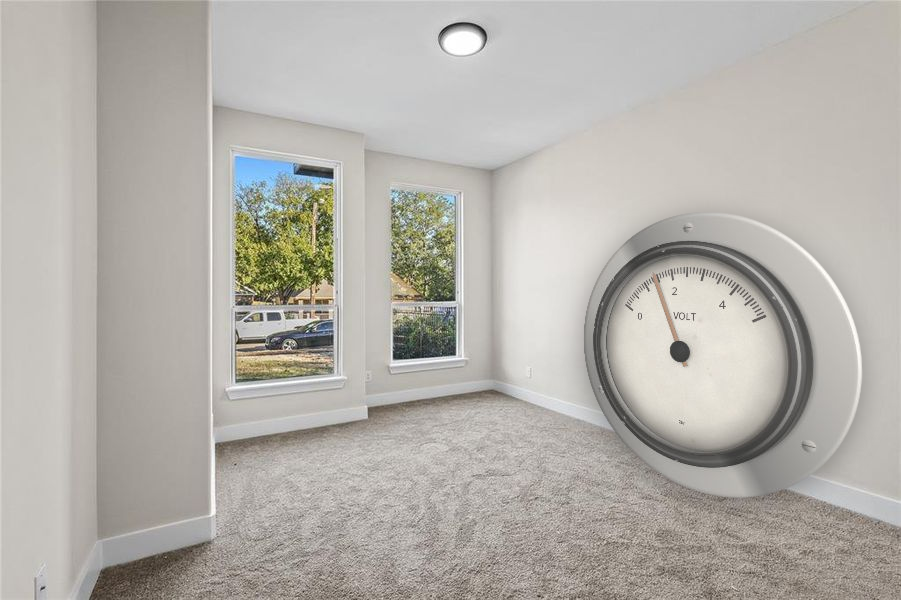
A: 1.5V
